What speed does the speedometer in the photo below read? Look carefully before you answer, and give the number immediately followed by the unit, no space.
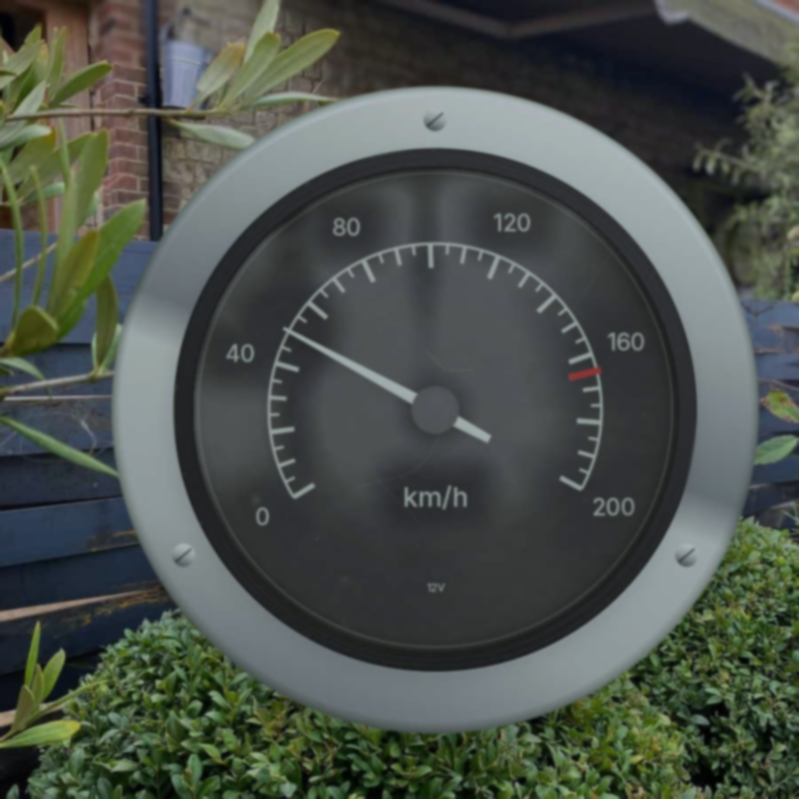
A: 50km/h
